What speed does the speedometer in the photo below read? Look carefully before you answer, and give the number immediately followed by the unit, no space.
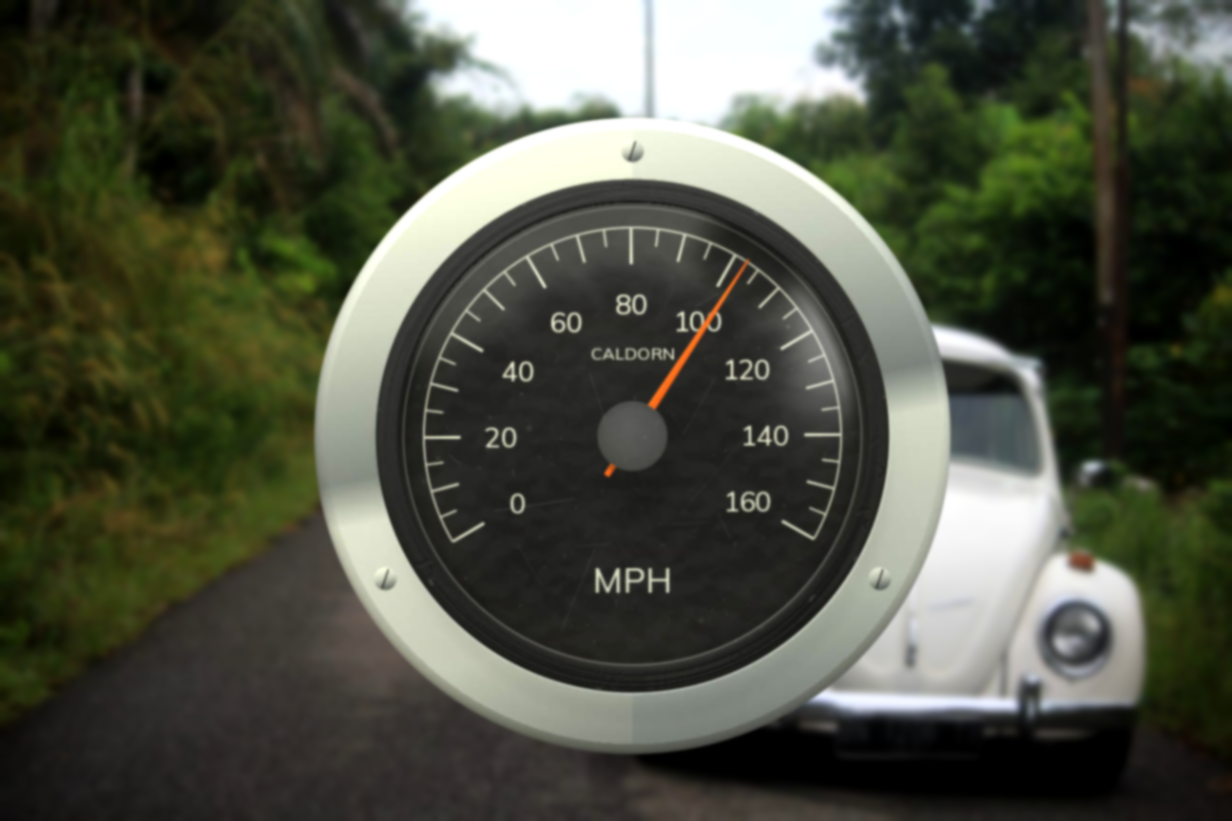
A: 102.5mph
